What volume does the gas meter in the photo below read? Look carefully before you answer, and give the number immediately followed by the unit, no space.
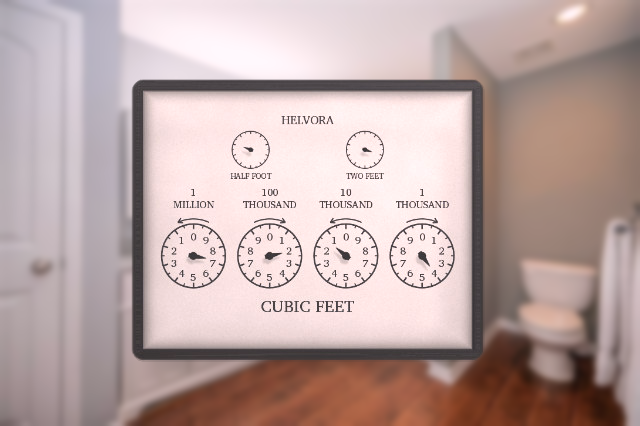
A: 721400ft³
